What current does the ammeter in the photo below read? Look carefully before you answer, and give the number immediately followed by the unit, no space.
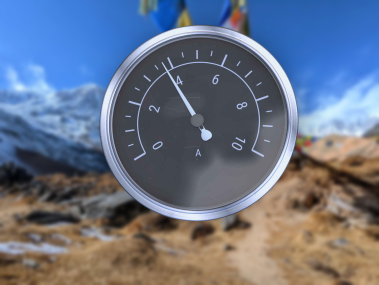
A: 3.75A
